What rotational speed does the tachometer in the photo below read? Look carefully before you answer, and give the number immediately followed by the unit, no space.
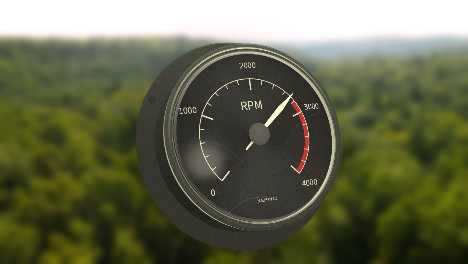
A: 2700rpm
